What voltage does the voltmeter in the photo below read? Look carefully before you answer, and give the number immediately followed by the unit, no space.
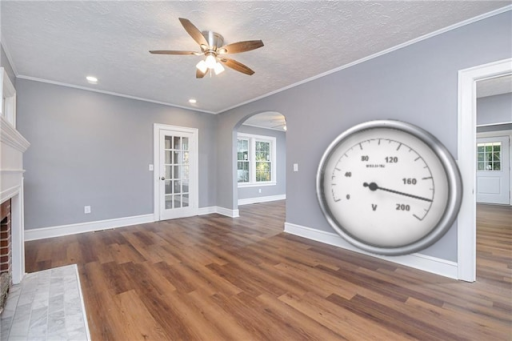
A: 180V
